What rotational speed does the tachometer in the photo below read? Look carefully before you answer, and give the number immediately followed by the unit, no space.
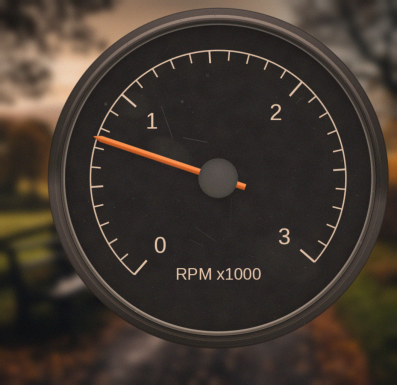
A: 750rpm
